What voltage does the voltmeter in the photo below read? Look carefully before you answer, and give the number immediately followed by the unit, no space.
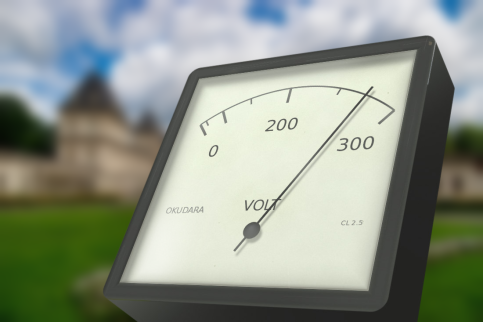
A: 275V
